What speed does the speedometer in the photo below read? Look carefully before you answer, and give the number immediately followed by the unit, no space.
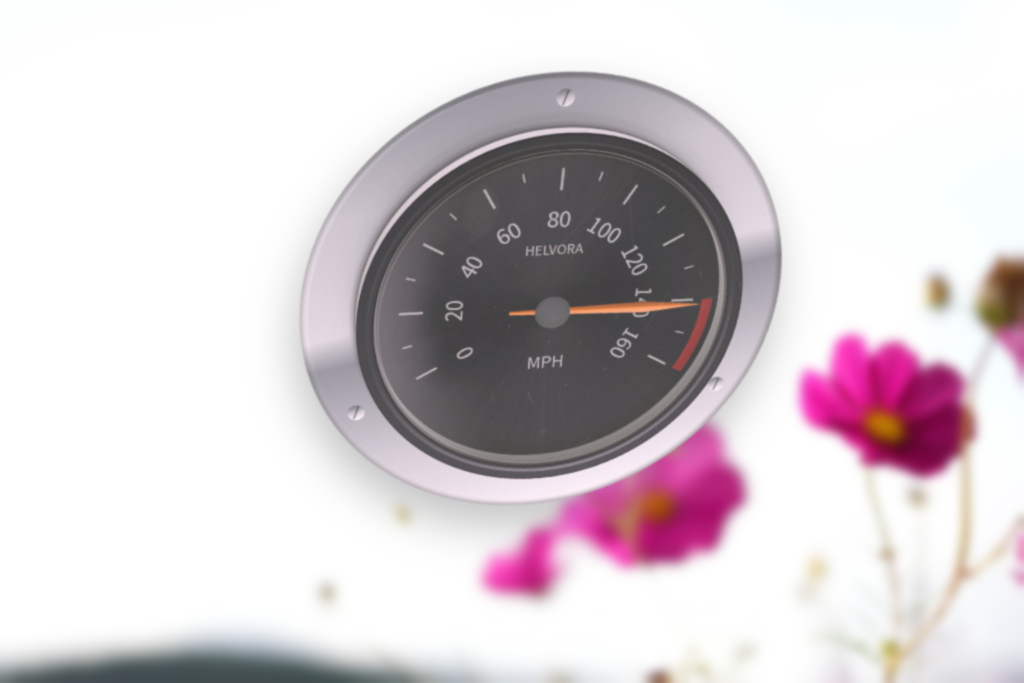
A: 140mph
